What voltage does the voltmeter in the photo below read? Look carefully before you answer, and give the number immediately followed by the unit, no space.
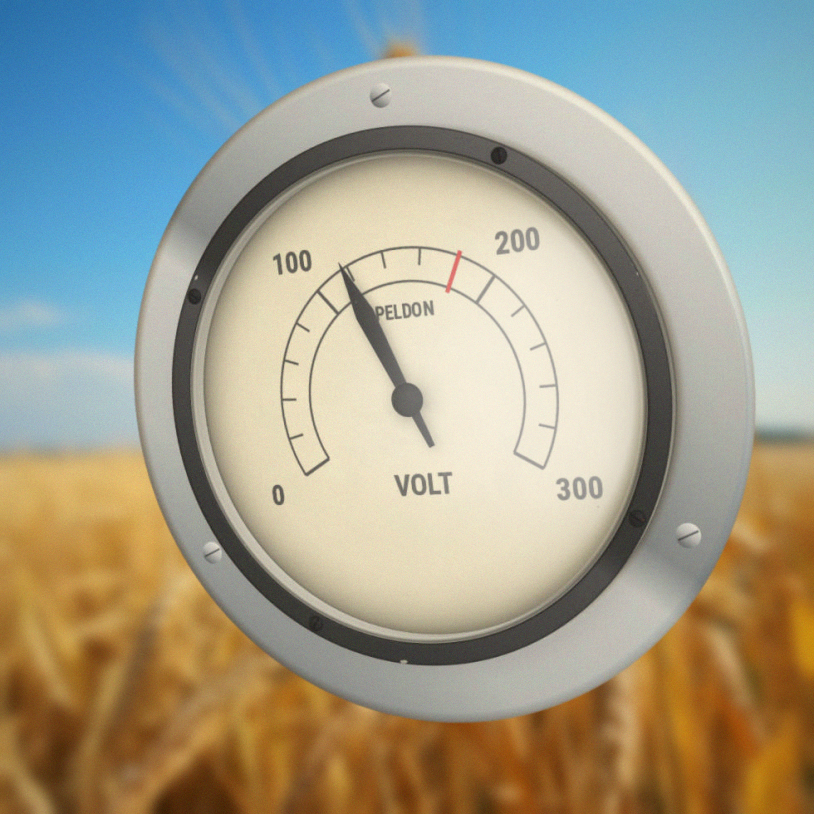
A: 120V
